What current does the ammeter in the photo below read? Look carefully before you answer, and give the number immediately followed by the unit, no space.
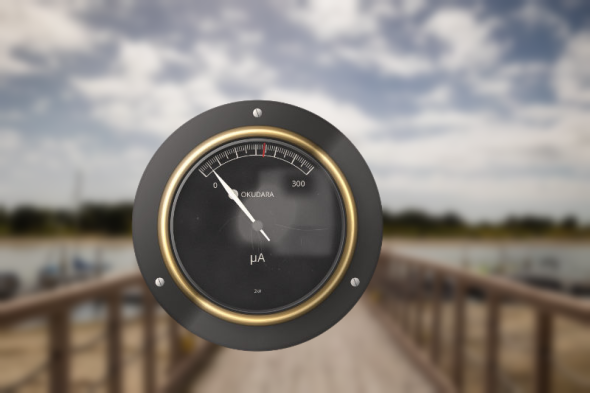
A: 25µA
